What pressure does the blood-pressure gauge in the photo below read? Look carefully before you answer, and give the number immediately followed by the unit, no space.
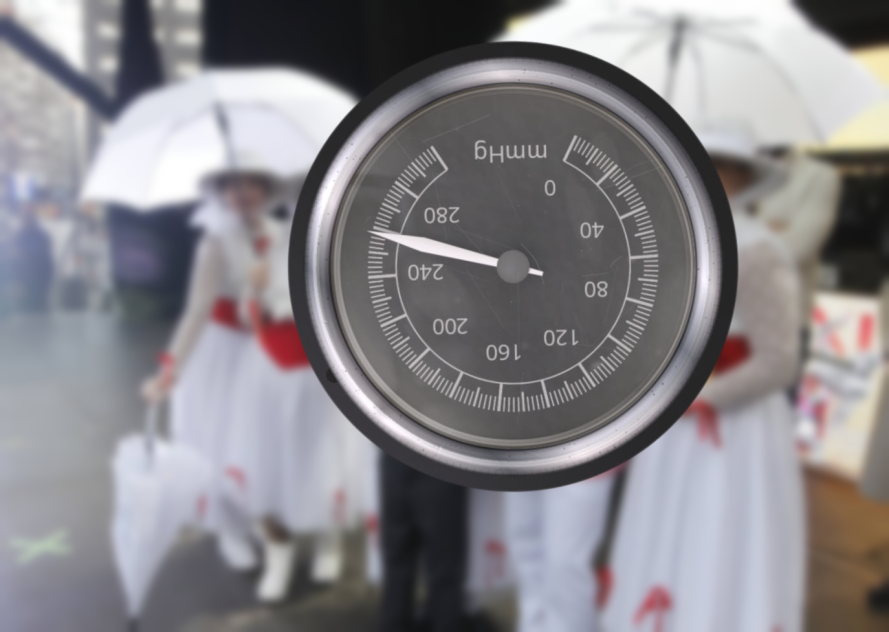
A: 258mmHg
